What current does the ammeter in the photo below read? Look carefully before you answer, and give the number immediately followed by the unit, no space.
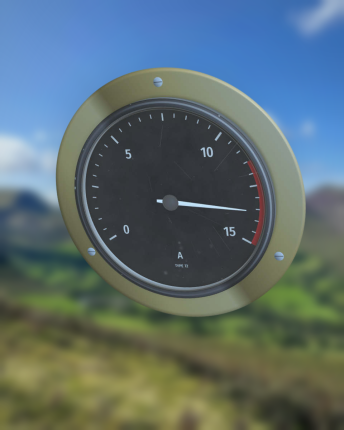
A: 13.5A
